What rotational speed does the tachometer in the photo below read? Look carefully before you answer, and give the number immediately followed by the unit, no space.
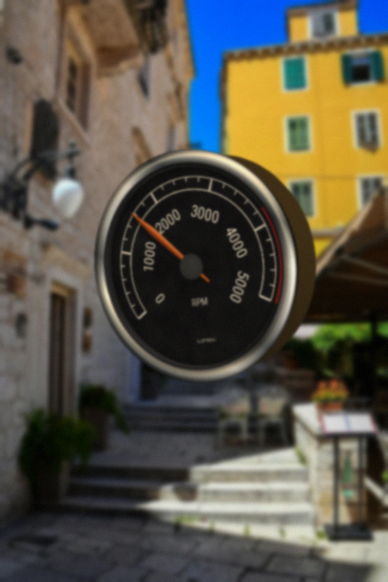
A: 1600rpm
